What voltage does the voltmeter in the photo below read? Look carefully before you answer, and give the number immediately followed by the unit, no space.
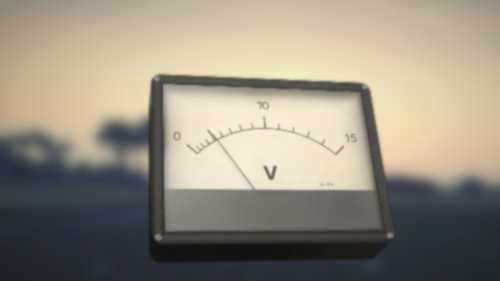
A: 5V
